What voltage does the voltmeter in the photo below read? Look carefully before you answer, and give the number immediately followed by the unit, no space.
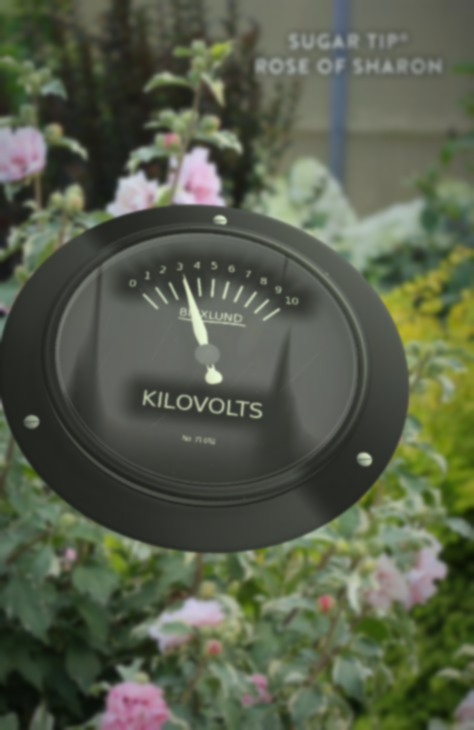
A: 3kV
